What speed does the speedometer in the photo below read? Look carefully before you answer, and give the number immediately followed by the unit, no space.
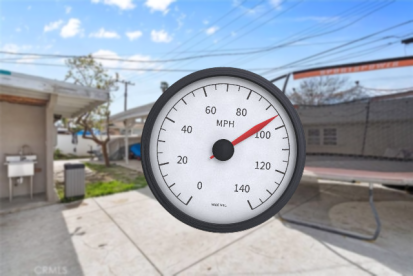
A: 95mph
